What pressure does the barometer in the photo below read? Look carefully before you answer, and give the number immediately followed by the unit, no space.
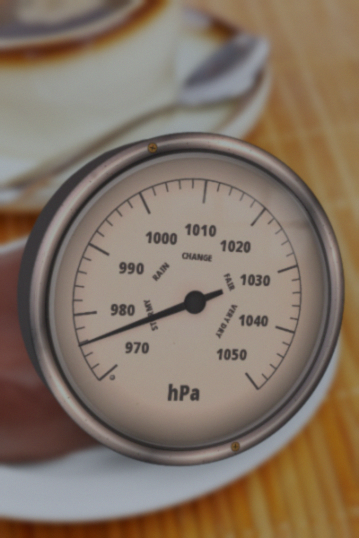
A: 976hPa
